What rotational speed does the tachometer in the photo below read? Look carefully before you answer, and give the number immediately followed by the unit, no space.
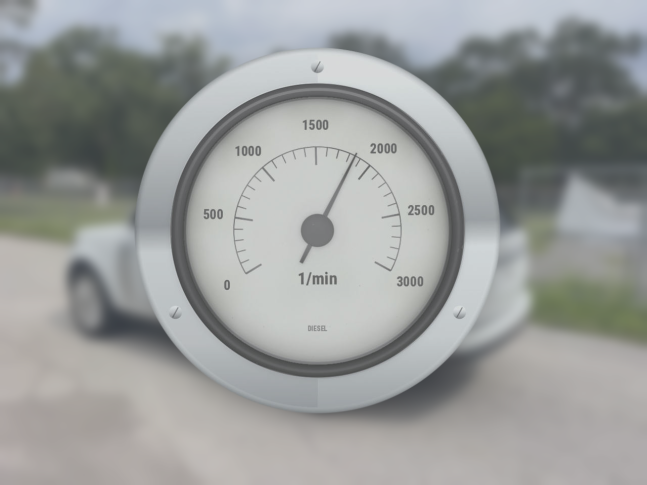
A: 1850rpm
